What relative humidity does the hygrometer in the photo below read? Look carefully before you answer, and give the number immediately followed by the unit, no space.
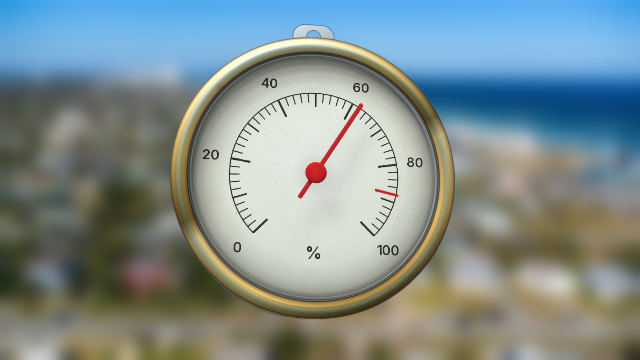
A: 62%
